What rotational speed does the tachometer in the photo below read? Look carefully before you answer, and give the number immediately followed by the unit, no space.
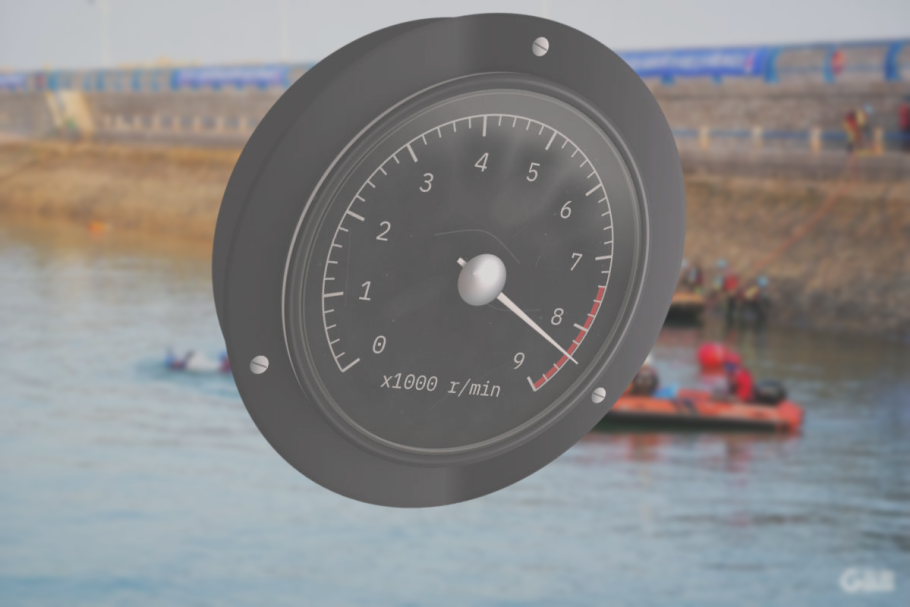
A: 8400rpm
